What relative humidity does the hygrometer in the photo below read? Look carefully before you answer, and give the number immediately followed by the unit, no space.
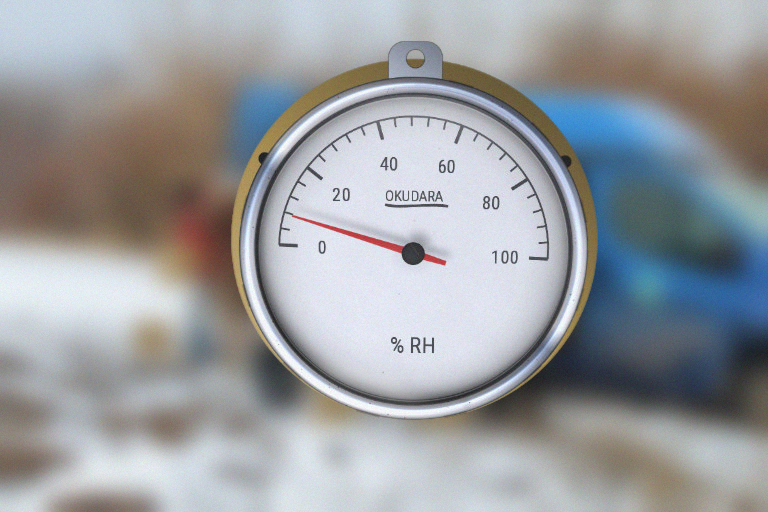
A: 8%
